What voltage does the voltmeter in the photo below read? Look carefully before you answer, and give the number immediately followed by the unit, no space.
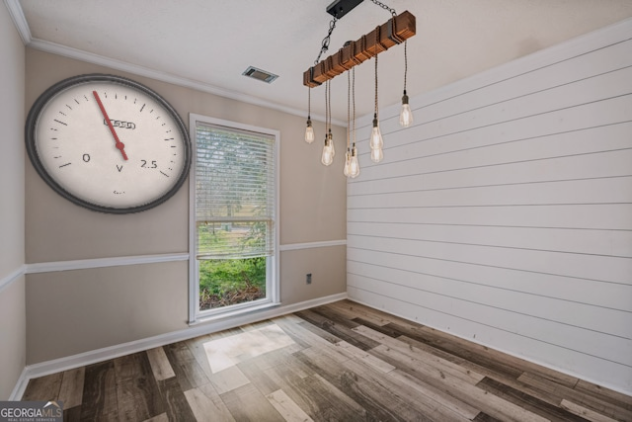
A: 1V
